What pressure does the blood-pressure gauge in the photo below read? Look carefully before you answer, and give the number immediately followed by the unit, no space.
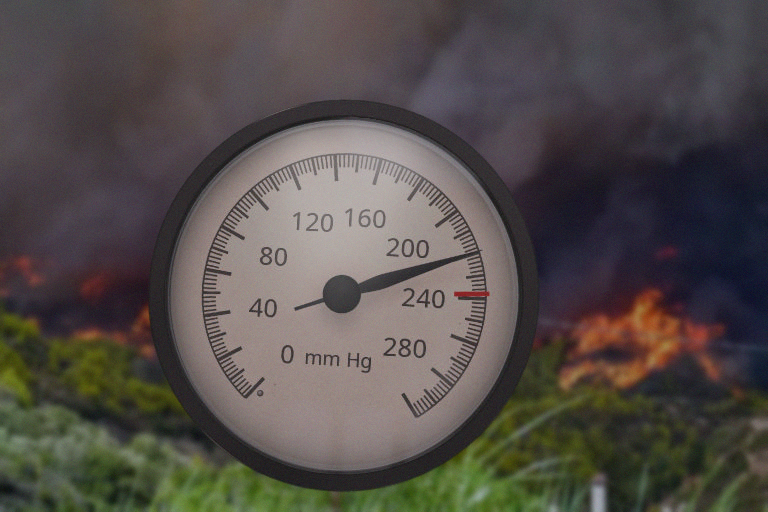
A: 220mmHg
